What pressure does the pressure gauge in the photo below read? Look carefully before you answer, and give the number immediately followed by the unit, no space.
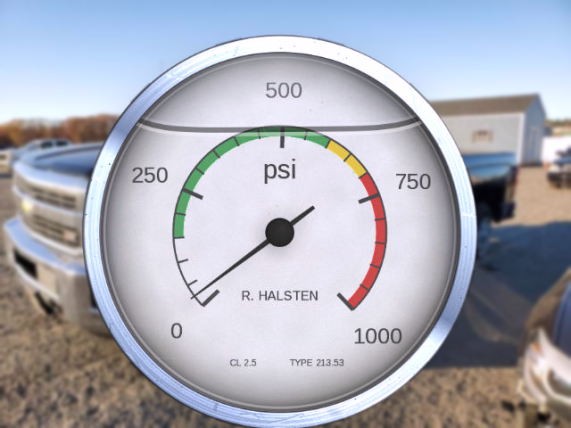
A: 25psi
